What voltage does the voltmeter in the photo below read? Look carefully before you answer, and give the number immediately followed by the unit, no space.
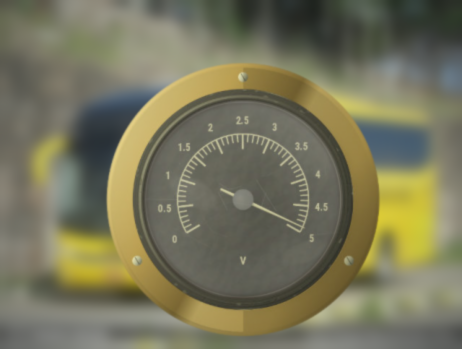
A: 4.9V
